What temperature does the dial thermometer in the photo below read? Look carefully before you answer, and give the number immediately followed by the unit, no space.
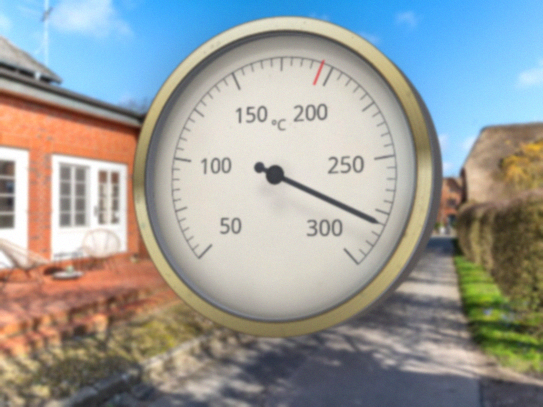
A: 280°C
